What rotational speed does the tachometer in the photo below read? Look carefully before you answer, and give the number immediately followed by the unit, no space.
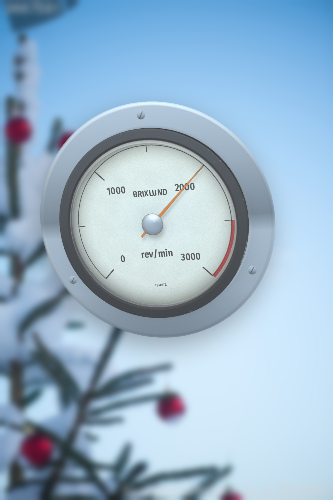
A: 2000rpm
